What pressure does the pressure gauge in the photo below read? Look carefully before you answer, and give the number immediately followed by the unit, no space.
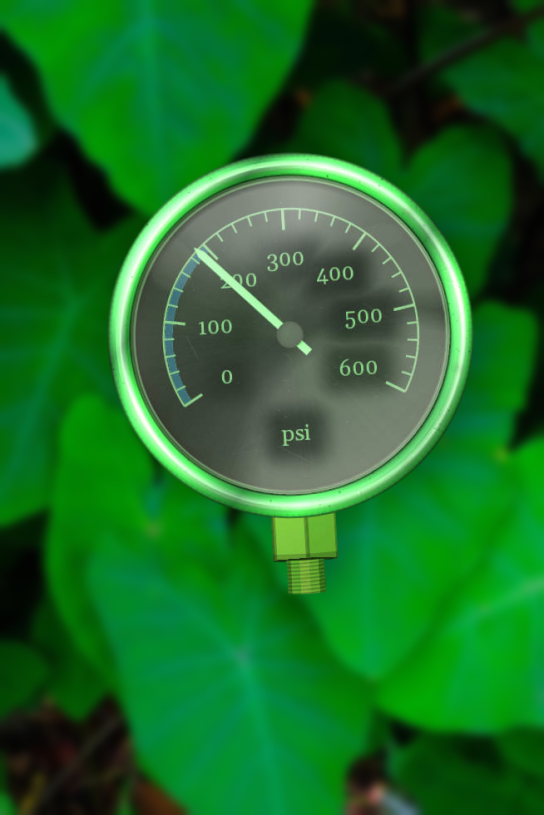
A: 190psi
